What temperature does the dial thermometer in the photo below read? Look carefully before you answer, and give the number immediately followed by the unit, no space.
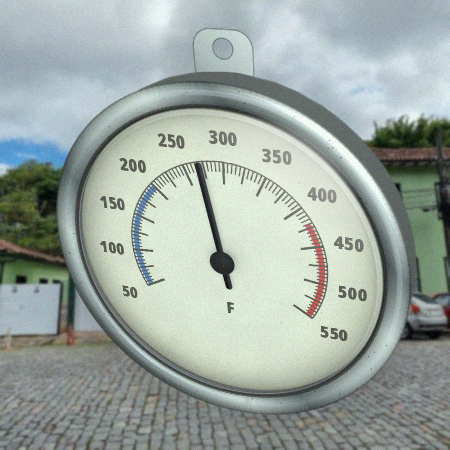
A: 275°F
